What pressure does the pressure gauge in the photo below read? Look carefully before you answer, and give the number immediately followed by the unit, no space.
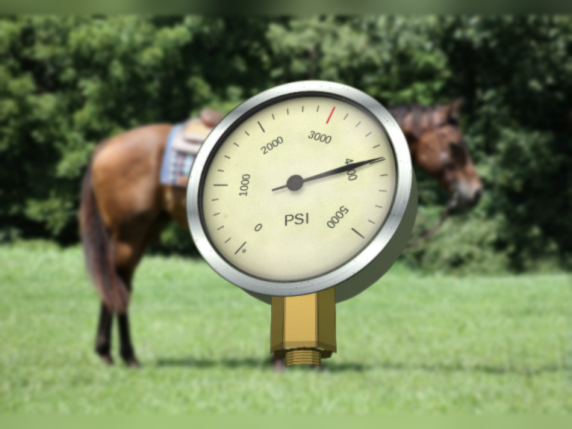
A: 4000psi
